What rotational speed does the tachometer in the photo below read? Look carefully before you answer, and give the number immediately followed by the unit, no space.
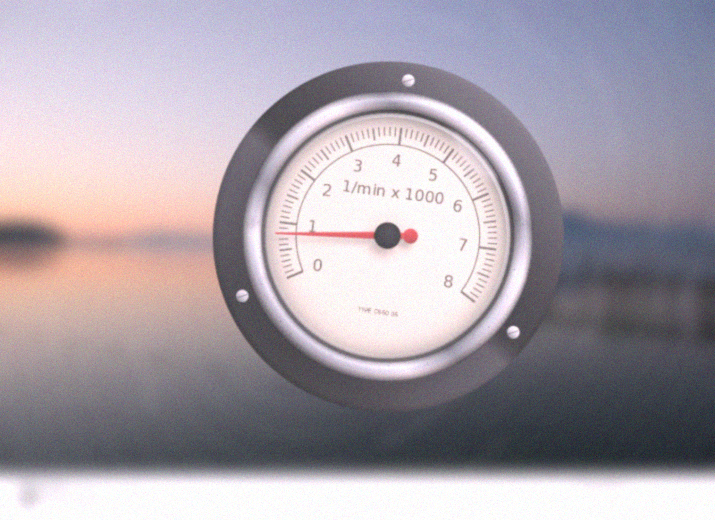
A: 800rpm
